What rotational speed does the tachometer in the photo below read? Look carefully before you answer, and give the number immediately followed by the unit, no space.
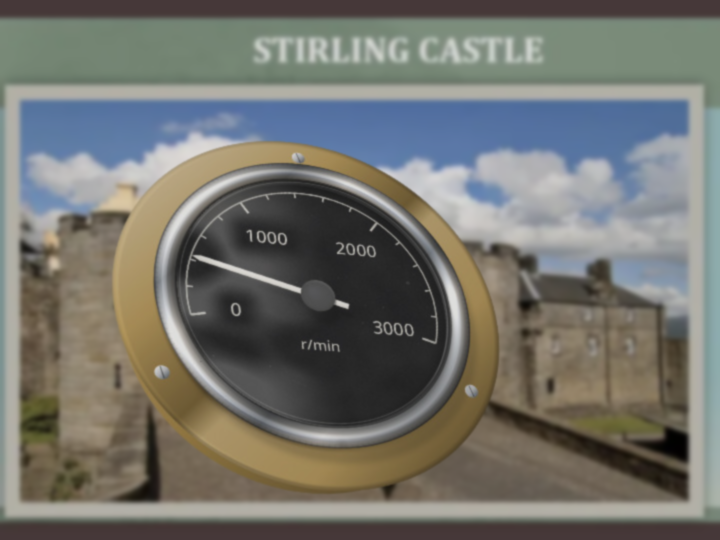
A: 400rpm
